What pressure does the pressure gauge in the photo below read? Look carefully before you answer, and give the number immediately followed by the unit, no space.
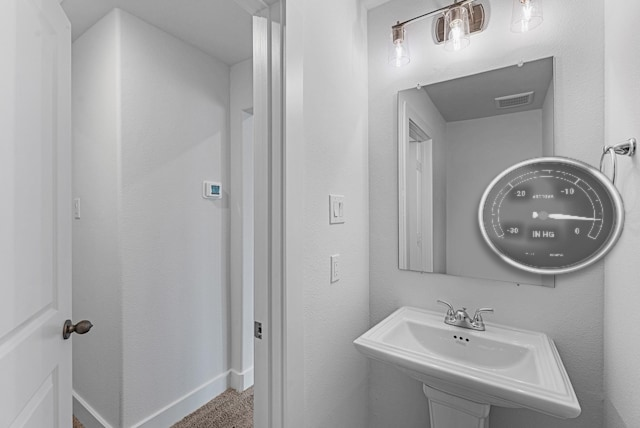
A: -3inHg
